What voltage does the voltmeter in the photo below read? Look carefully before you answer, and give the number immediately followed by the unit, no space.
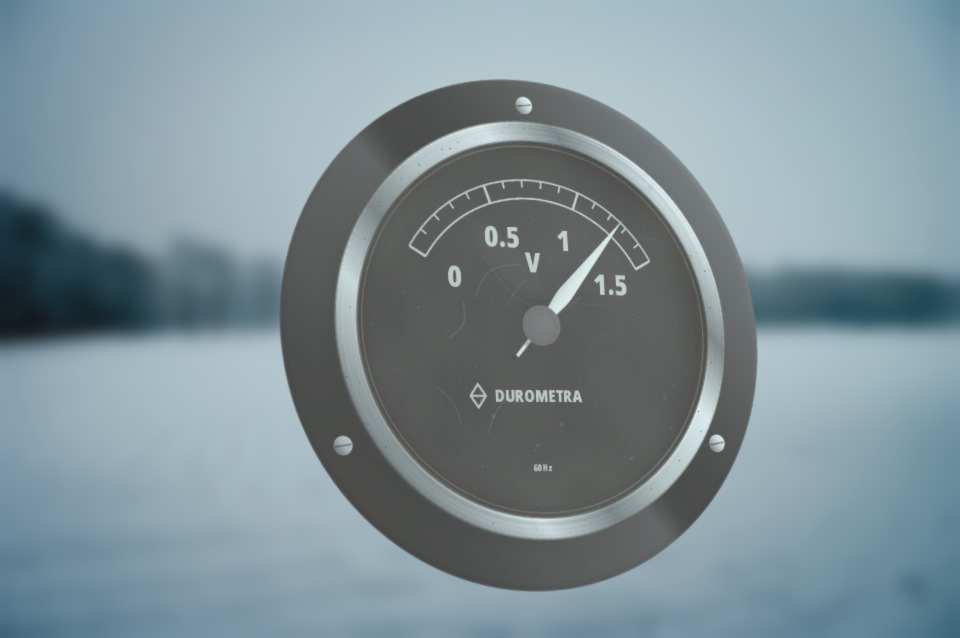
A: 1.25V
